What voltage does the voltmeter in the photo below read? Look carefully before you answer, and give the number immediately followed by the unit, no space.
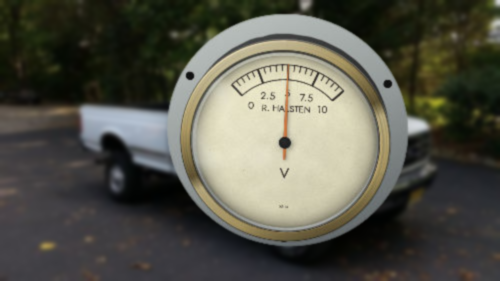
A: 5V
